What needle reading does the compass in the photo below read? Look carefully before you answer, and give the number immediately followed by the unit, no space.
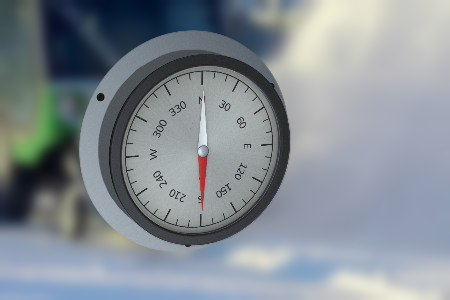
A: 180°
